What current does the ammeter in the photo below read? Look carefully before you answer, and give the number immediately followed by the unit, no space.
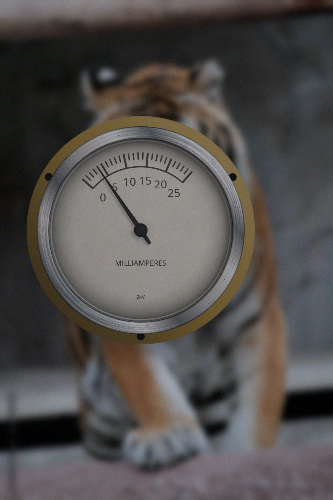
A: 4mA
